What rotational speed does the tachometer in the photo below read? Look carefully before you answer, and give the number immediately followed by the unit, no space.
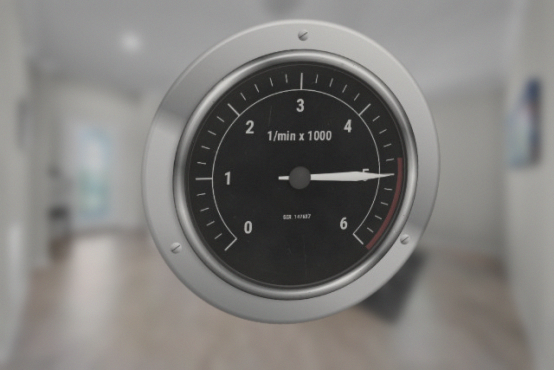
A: 5000rpm
